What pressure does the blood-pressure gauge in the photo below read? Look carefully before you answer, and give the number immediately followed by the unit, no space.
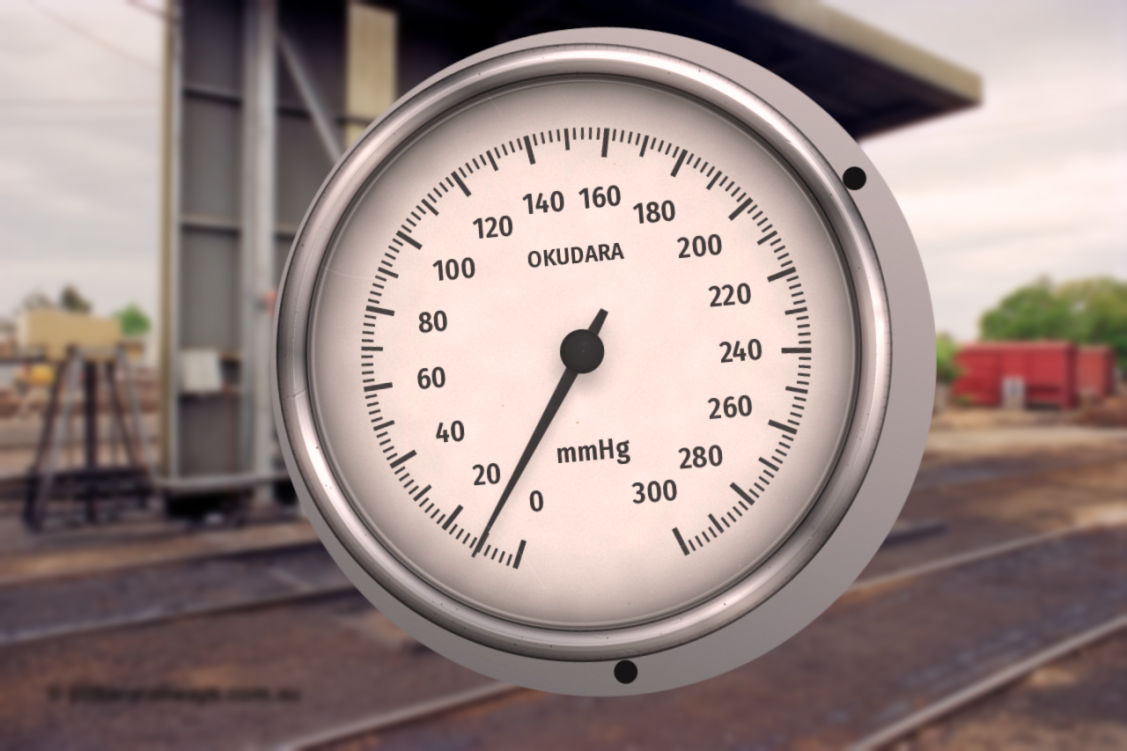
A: 10mmHg
